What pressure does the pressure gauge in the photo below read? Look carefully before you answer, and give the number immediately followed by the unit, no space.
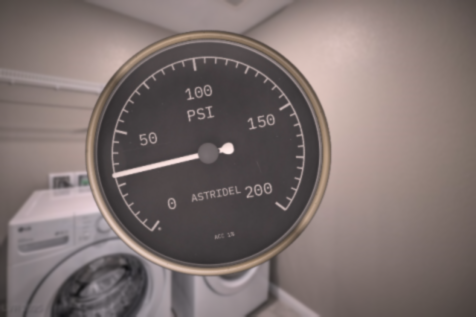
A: 30psi
